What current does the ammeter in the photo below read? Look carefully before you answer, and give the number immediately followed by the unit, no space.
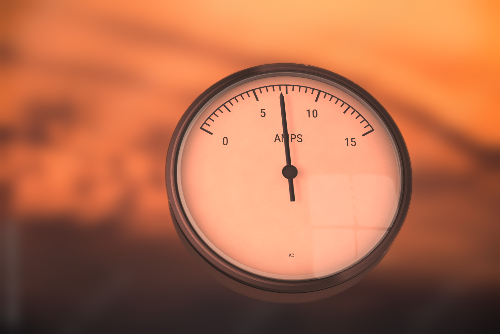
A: 7A
